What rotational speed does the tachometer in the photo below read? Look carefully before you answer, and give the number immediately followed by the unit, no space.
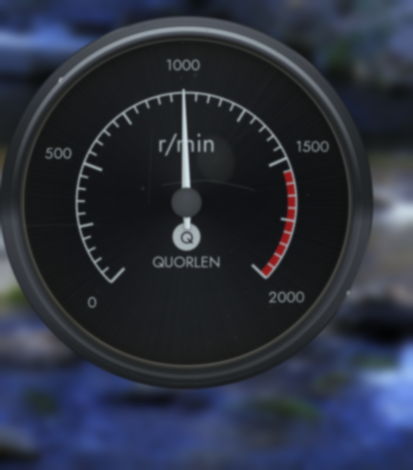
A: 1000rpm
